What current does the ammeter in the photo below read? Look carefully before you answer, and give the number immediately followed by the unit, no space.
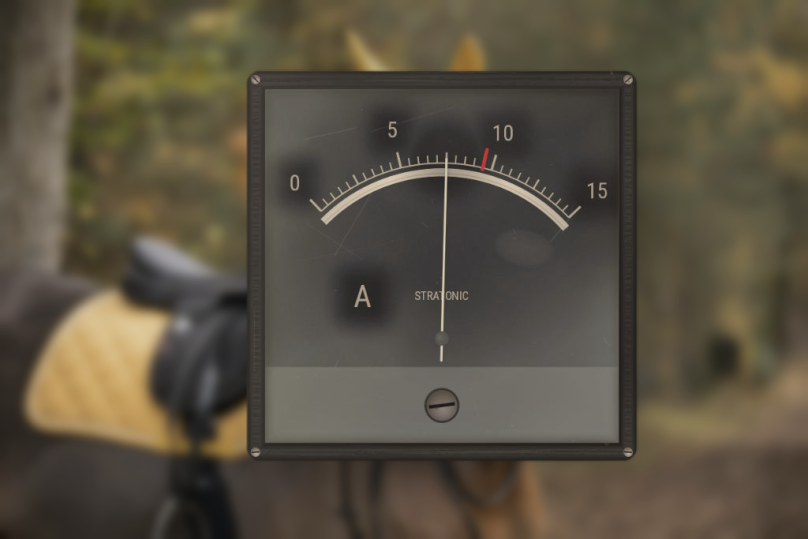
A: 7.5A
